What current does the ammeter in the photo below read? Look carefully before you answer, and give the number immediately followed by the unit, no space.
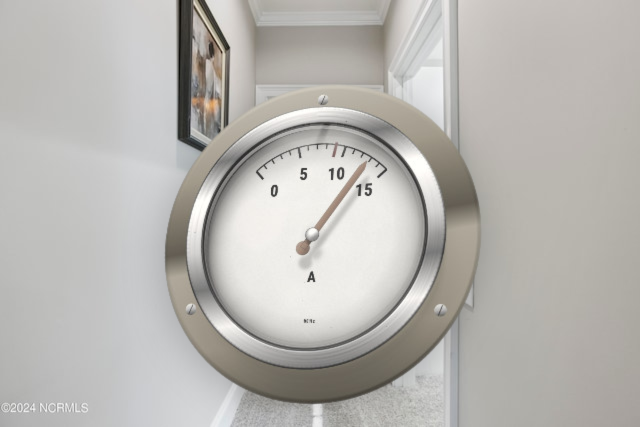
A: 13A
